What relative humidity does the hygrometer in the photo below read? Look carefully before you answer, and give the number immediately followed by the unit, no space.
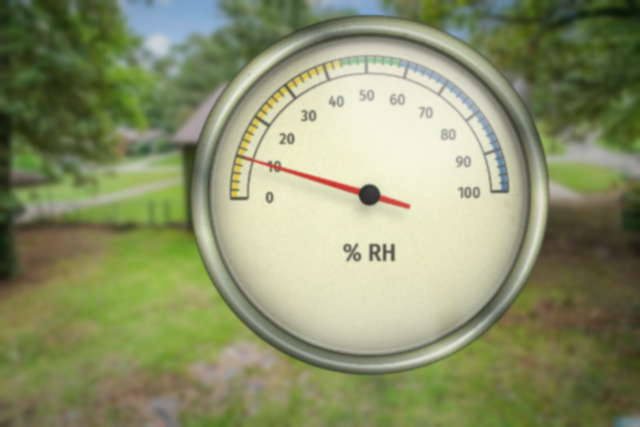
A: 10%
